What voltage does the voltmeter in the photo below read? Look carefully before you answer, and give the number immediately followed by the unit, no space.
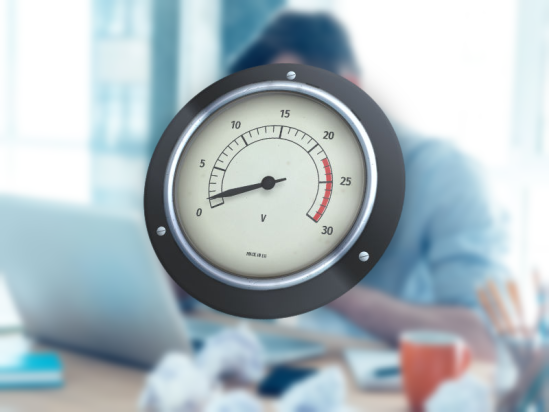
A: 1V
